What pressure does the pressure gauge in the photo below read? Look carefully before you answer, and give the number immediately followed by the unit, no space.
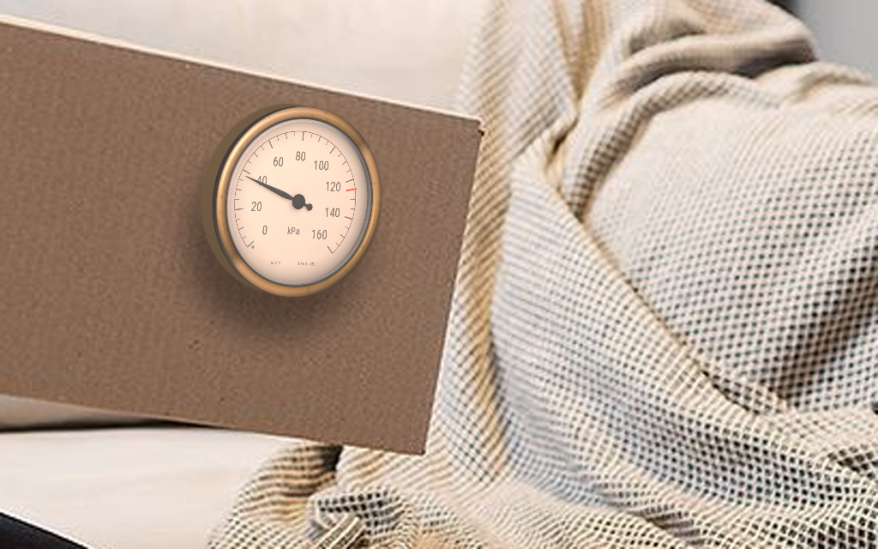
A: 37.5kPa
